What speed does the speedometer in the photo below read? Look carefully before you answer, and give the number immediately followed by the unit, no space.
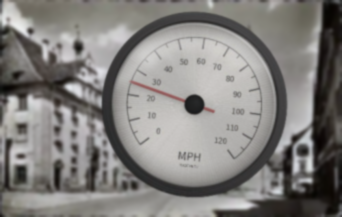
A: 25mph
